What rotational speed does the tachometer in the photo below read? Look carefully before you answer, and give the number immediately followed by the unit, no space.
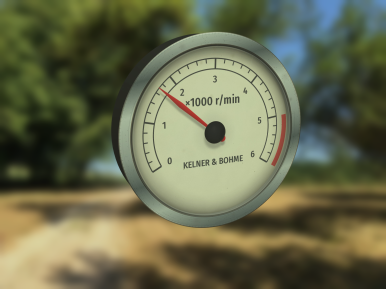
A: 1700rpm
